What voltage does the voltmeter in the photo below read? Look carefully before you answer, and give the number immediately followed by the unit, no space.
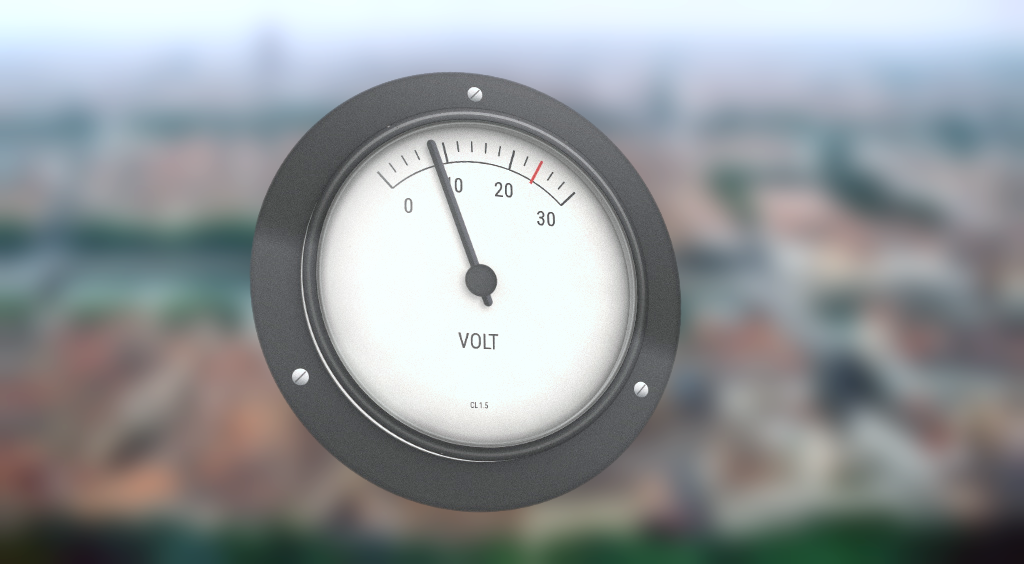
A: 8V
